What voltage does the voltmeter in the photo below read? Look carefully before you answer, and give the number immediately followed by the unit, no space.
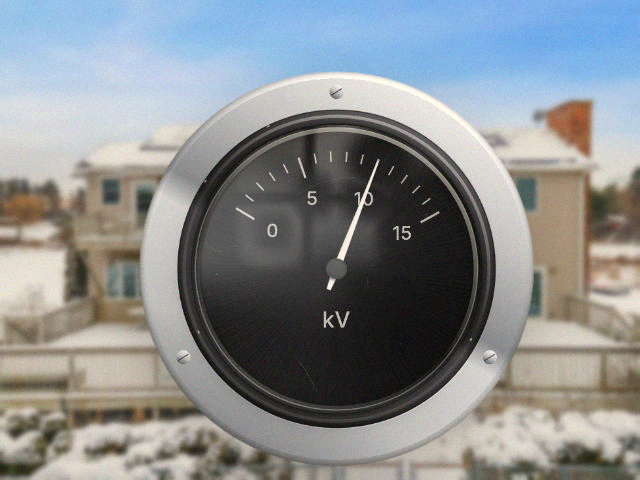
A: 10kV
